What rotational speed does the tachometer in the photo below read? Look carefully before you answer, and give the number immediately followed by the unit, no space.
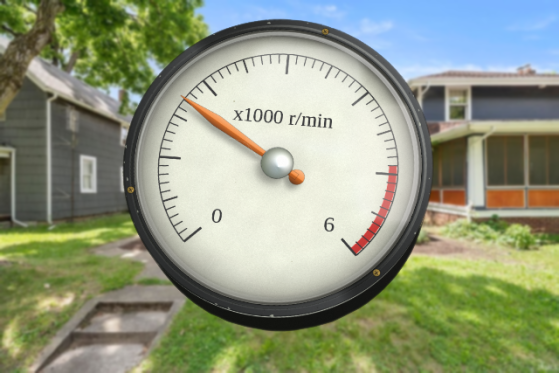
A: 1700rpm
